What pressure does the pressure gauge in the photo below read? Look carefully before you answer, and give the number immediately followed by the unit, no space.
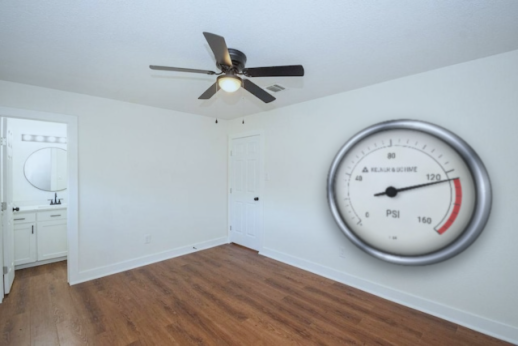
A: 125psi
